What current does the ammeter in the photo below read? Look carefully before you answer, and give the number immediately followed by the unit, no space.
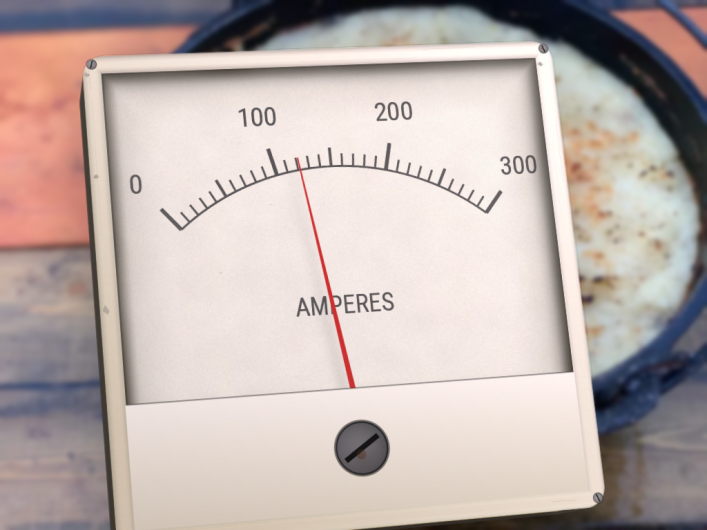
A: 120A
